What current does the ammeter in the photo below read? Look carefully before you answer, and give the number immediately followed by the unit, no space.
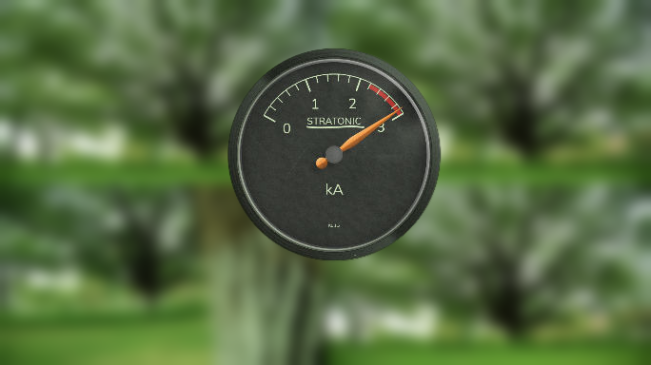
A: 2.9kA
